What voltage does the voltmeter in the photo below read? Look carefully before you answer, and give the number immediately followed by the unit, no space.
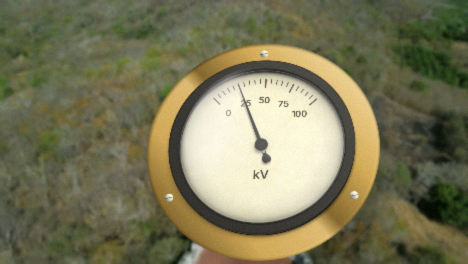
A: 25kV
